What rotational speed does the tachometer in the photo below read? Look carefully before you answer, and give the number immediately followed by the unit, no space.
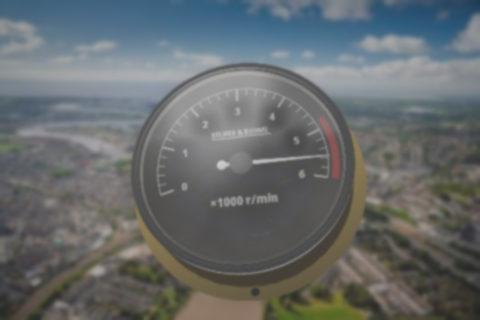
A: 5600rpm
